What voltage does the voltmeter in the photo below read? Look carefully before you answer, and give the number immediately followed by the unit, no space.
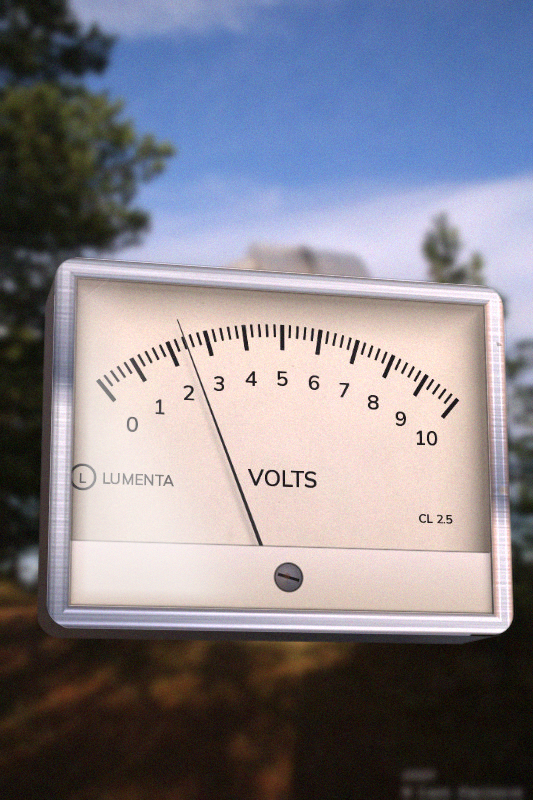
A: 2.4V
